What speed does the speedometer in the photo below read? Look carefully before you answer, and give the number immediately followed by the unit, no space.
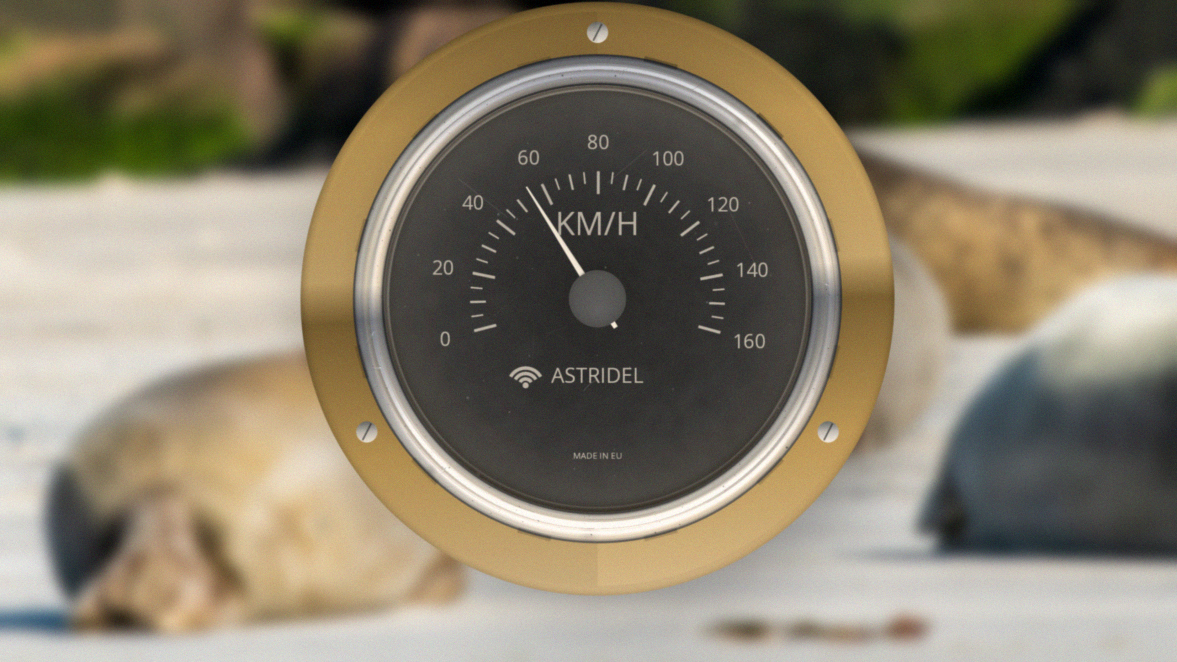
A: 55km/h
